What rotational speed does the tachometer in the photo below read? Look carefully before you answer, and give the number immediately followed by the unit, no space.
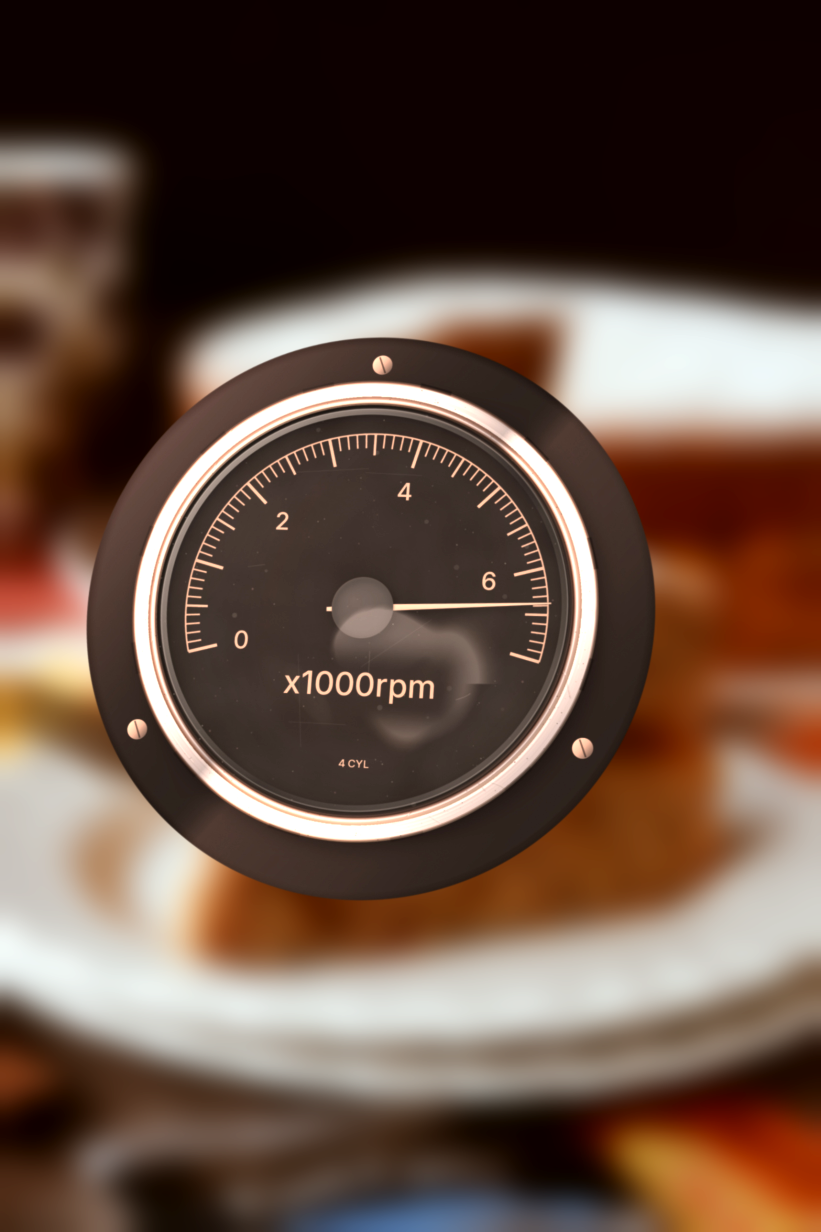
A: 6400rpm
